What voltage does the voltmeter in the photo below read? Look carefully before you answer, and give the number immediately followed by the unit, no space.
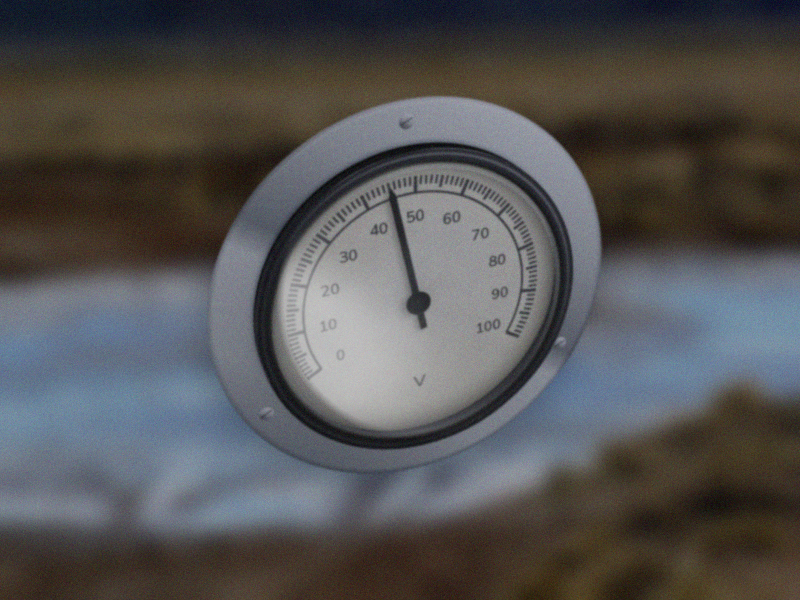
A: 45V
